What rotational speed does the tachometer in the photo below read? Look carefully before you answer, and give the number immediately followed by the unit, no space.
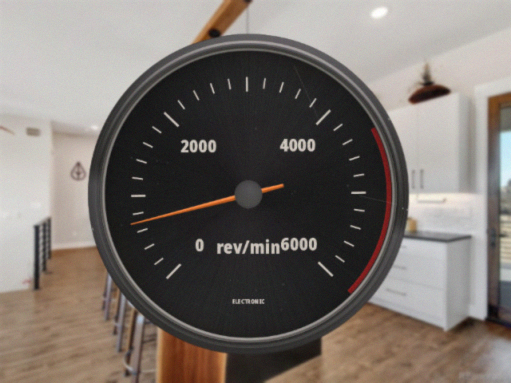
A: 700rpm
